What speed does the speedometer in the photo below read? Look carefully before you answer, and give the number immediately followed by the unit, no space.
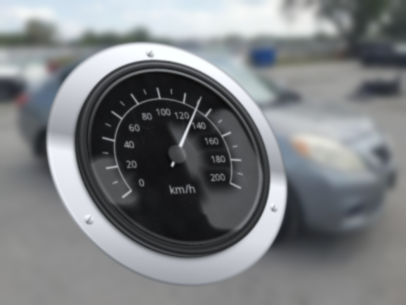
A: 130km/h
